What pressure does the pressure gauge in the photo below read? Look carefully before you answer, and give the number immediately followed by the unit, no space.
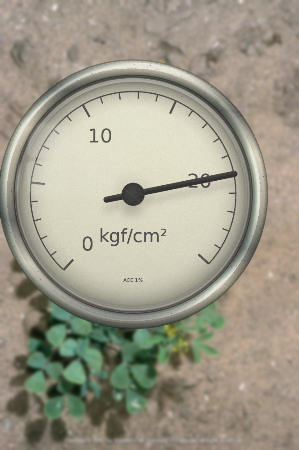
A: 20kg/cm²
